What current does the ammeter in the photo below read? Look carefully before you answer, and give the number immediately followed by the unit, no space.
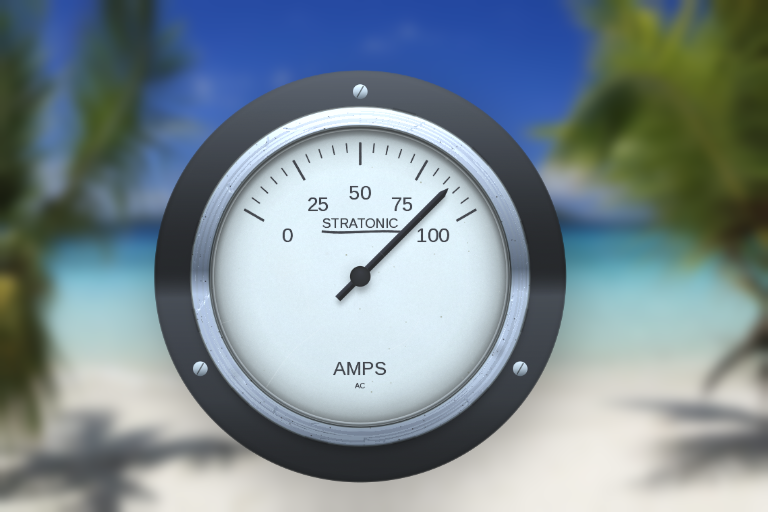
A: 87.5A
